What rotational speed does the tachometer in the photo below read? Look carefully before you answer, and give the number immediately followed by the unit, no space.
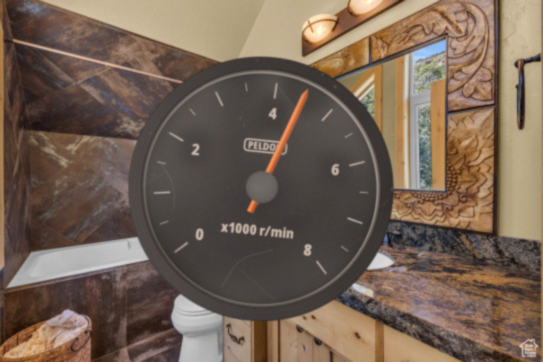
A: 4500rpm
